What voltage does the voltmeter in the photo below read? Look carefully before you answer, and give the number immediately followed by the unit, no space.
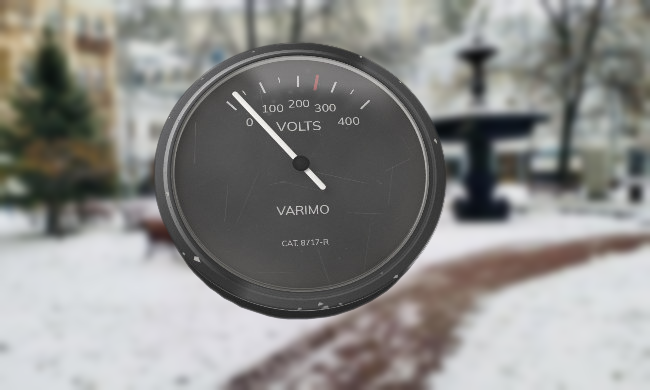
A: 25V
